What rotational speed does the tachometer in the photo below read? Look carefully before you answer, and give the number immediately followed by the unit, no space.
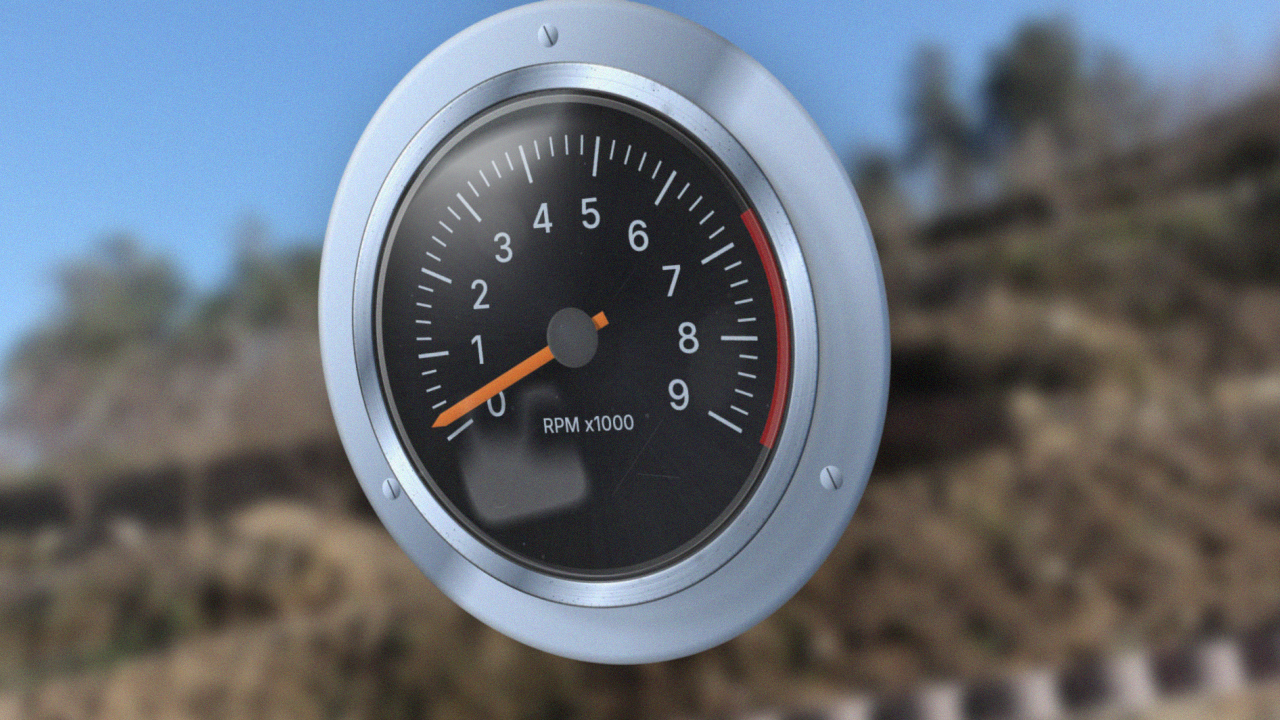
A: 200rpm
